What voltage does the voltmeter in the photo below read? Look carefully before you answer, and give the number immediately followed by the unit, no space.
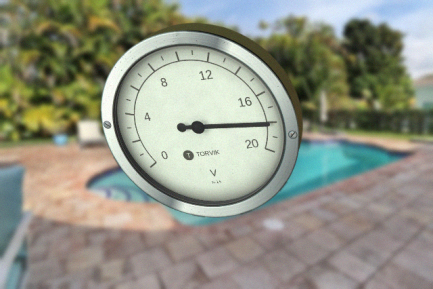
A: 18V
